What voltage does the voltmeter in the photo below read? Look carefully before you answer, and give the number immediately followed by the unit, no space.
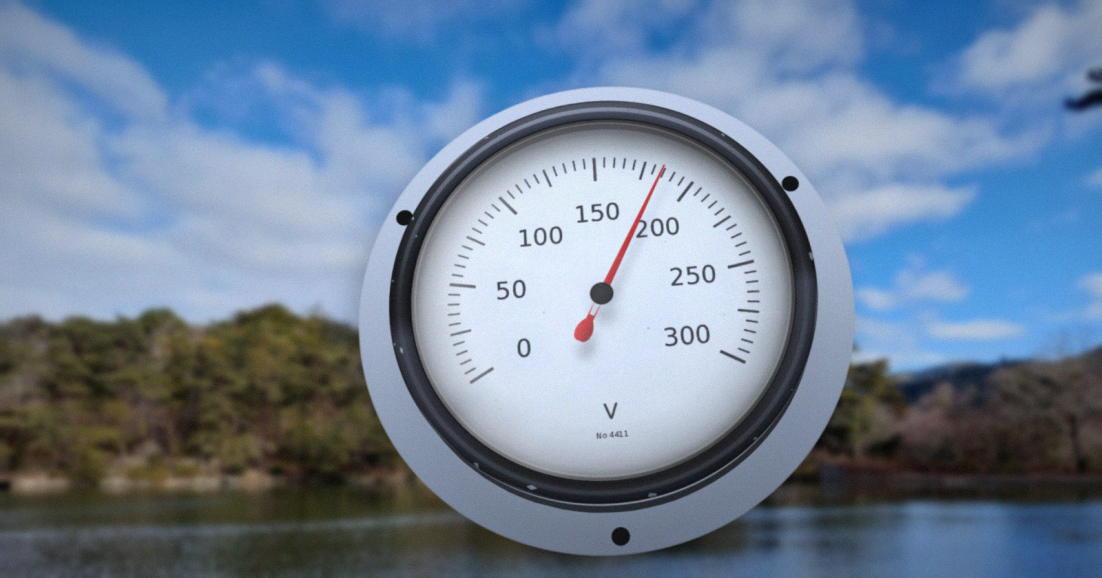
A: 185V
